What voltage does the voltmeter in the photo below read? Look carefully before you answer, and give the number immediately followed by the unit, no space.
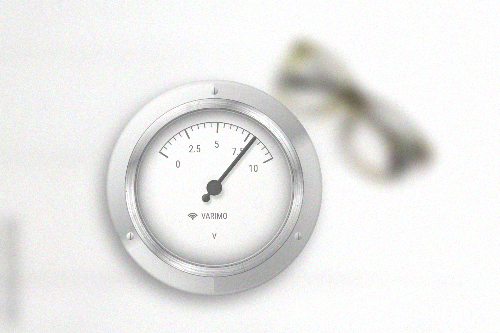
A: 8V
